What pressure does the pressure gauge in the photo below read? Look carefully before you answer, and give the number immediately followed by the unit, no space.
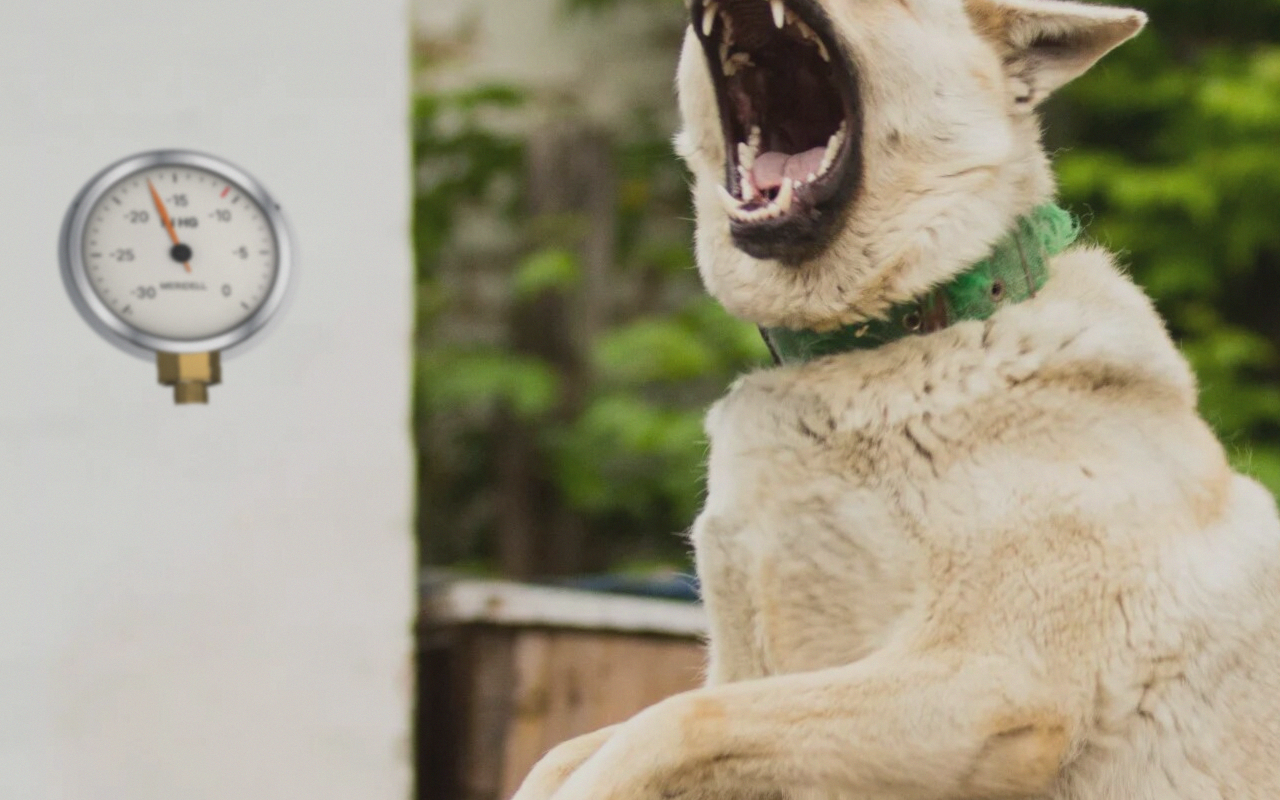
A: -17inHg
